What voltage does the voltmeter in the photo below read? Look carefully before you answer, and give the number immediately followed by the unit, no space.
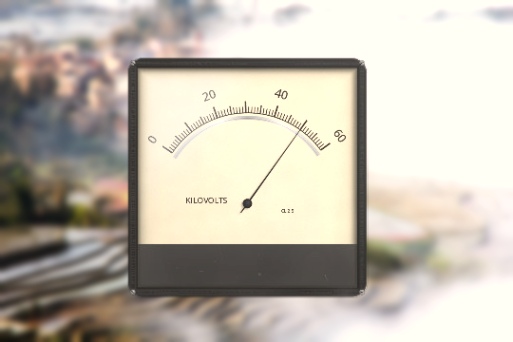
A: 50kV
